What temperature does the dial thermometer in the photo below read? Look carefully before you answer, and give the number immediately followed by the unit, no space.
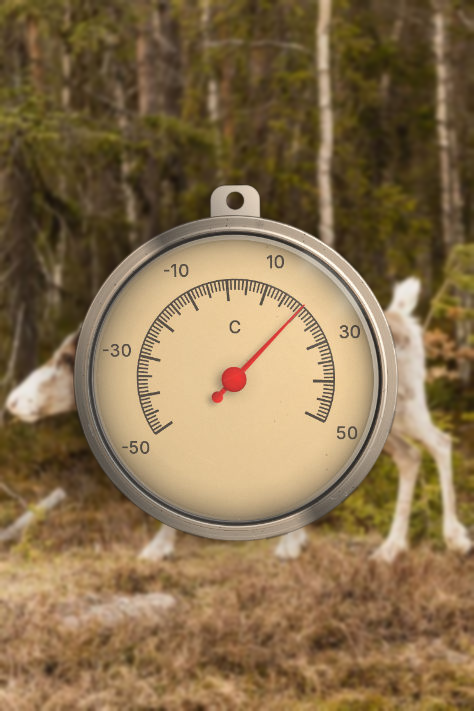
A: 20°C
